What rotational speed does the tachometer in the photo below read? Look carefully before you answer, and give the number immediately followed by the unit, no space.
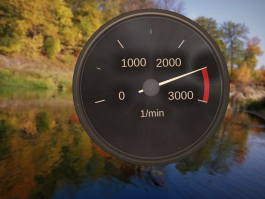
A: 2500rpm
